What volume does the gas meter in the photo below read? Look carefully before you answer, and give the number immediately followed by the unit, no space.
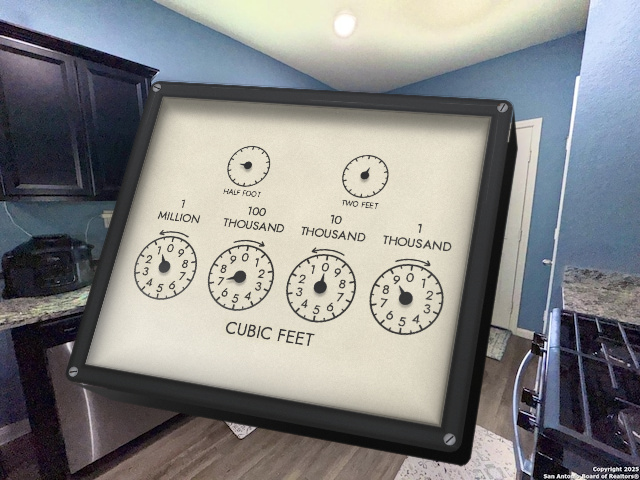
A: 69900ft³
